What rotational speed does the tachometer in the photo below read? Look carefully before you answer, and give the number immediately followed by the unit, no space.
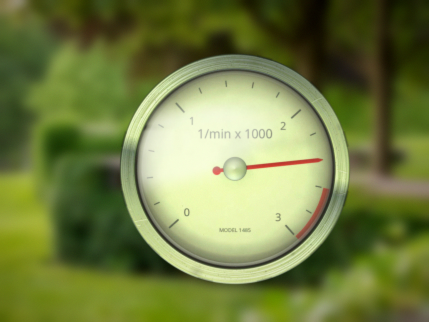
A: 2400rpm
